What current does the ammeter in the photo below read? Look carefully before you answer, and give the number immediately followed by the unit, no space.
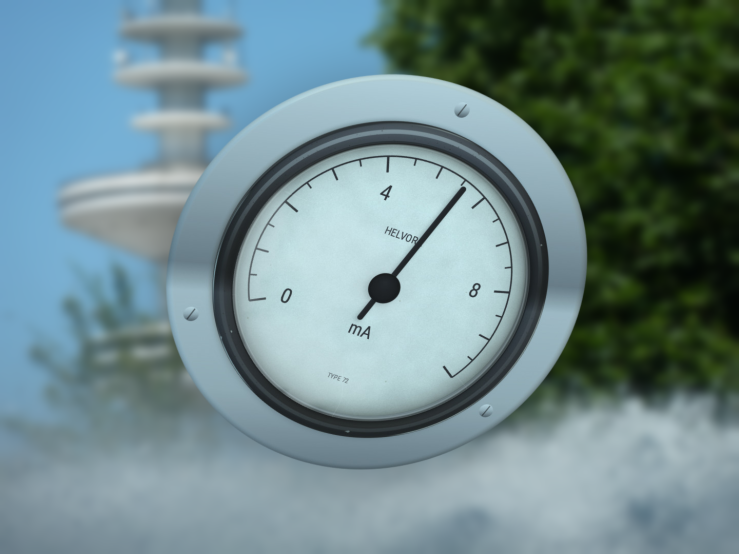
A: 5.5mA
